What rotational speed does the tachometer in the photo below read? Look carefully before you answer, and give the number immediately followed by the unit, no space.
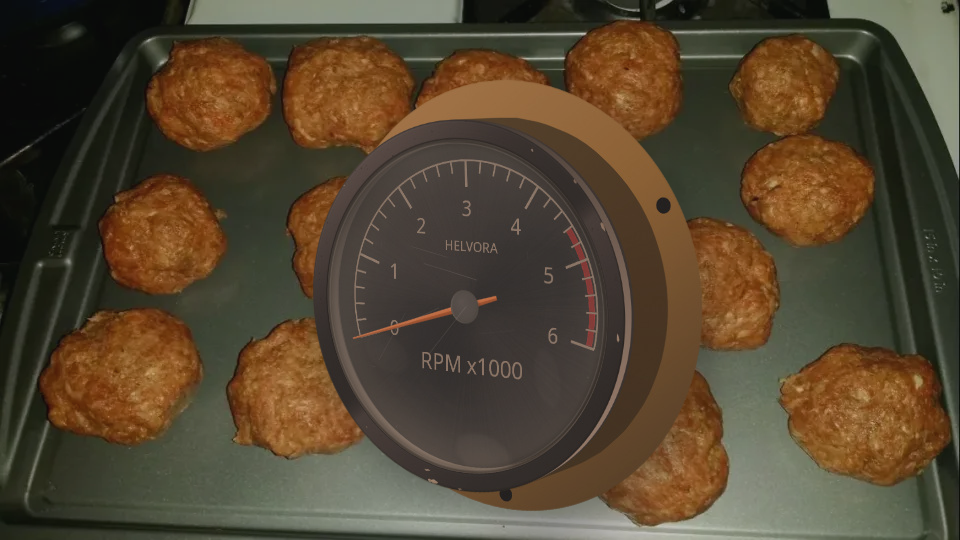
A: 0rpm
